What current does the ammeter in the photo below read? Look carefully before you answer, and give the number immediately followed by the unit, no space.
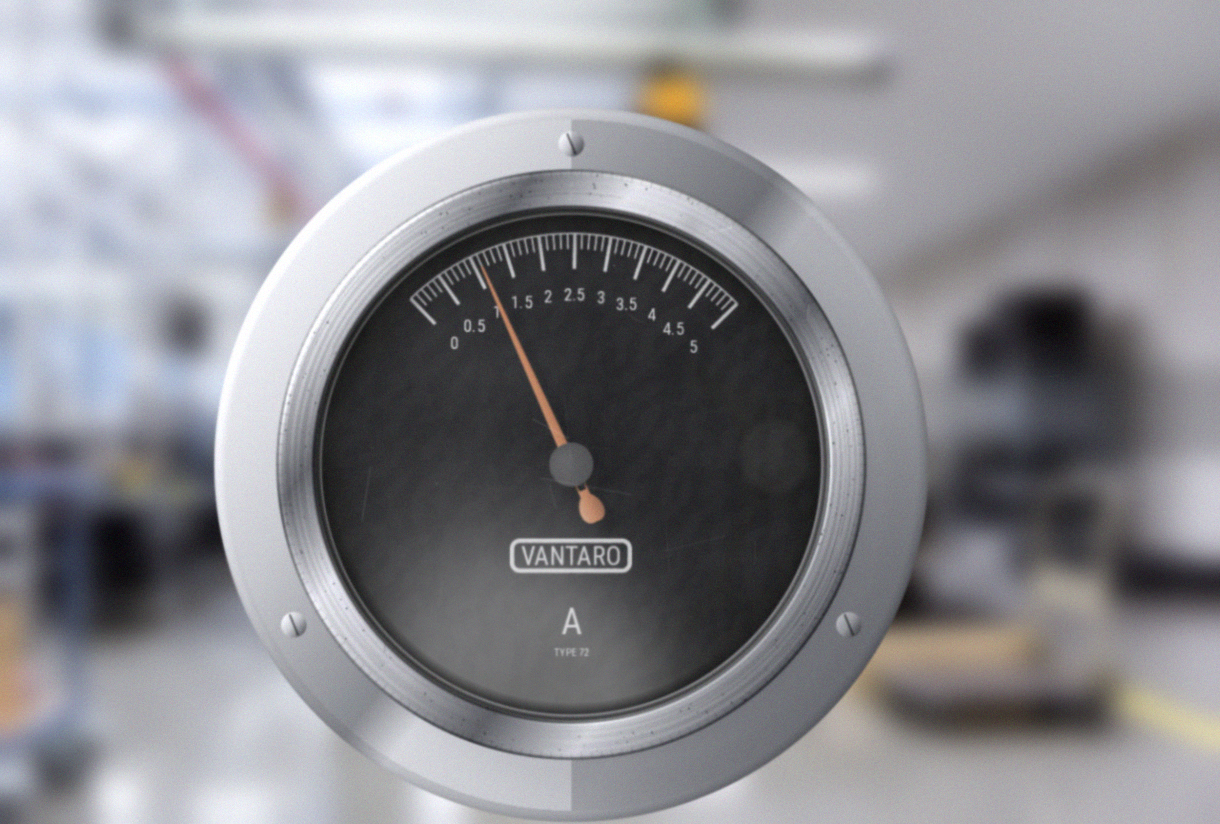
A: 1.1A
